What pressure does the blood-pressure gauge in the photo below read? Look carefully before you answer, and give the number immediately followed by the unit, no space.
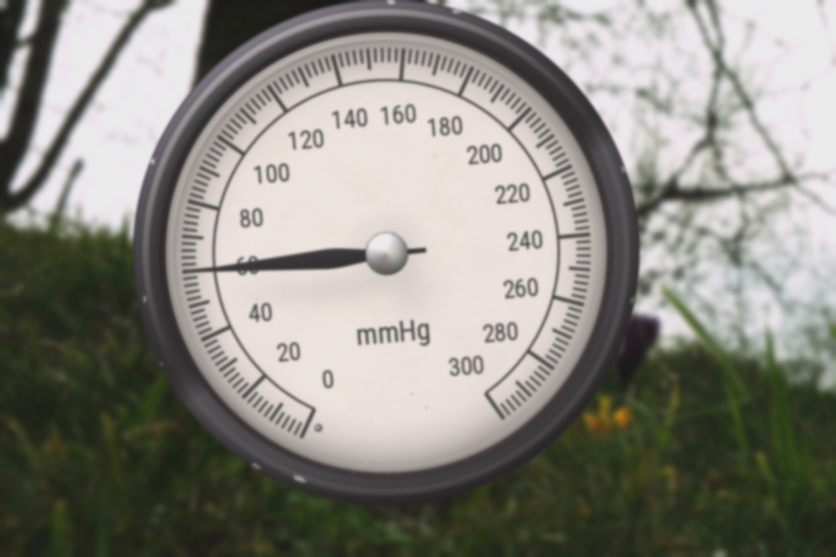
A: 60mmHg
